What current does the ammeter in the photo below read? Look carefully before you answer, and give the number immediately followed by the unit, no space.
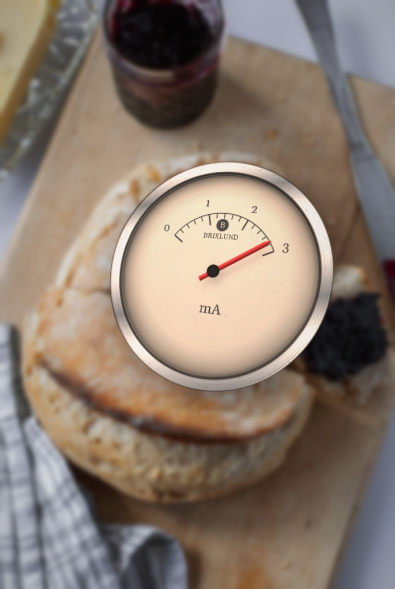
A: 2.8mA
